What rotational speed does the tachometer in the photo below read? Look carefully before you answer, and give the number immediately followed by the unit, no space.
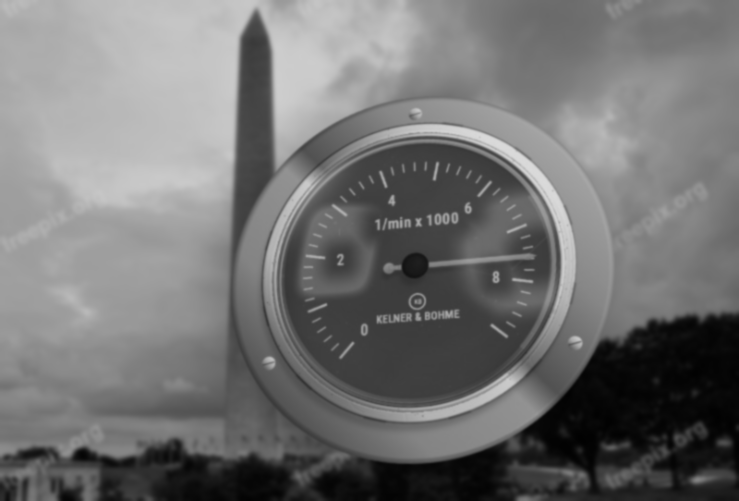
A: 7600rpm
